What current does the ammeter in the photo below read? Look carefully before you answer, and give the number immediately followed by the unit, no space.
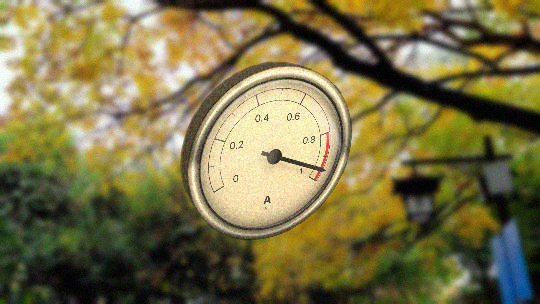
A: 0.95A
